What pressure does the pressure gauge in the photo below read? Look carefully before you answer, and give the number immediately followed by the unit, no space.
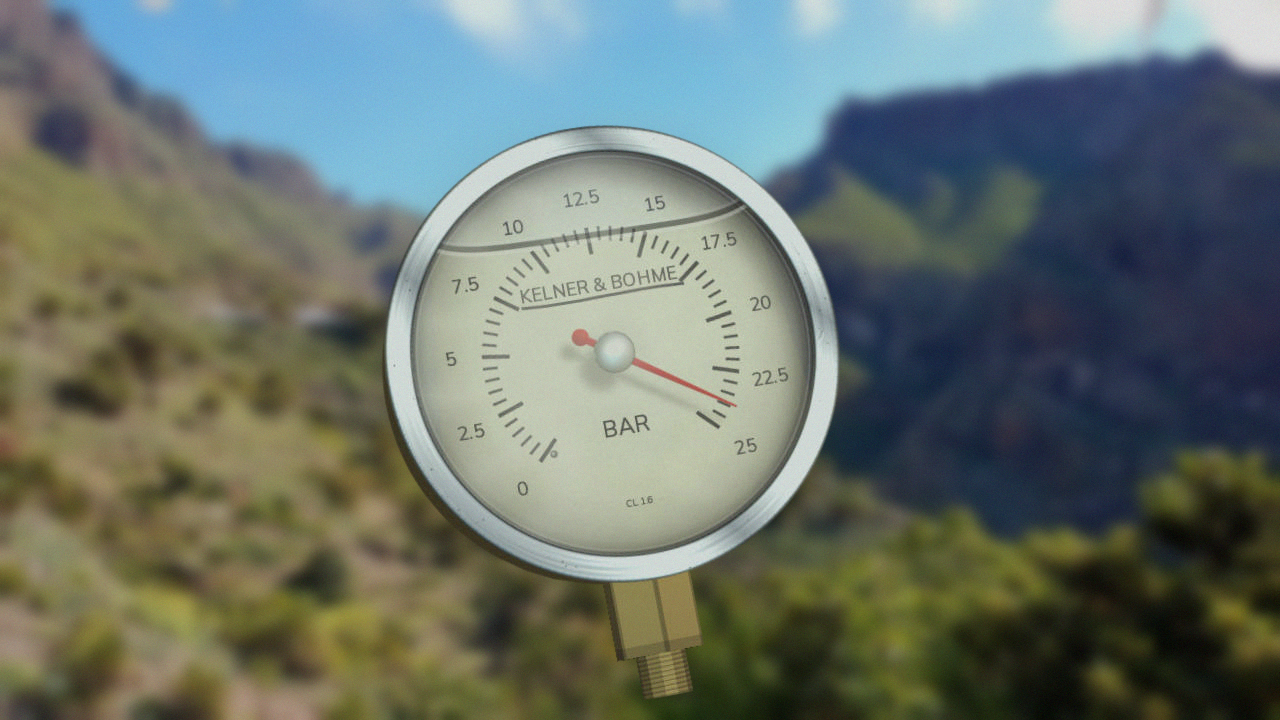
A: 24bar
